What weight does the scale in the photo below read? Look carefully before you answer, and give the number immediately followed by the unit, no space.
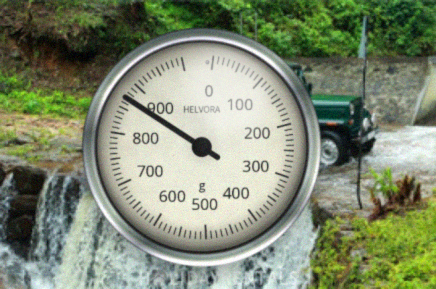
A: 870g
